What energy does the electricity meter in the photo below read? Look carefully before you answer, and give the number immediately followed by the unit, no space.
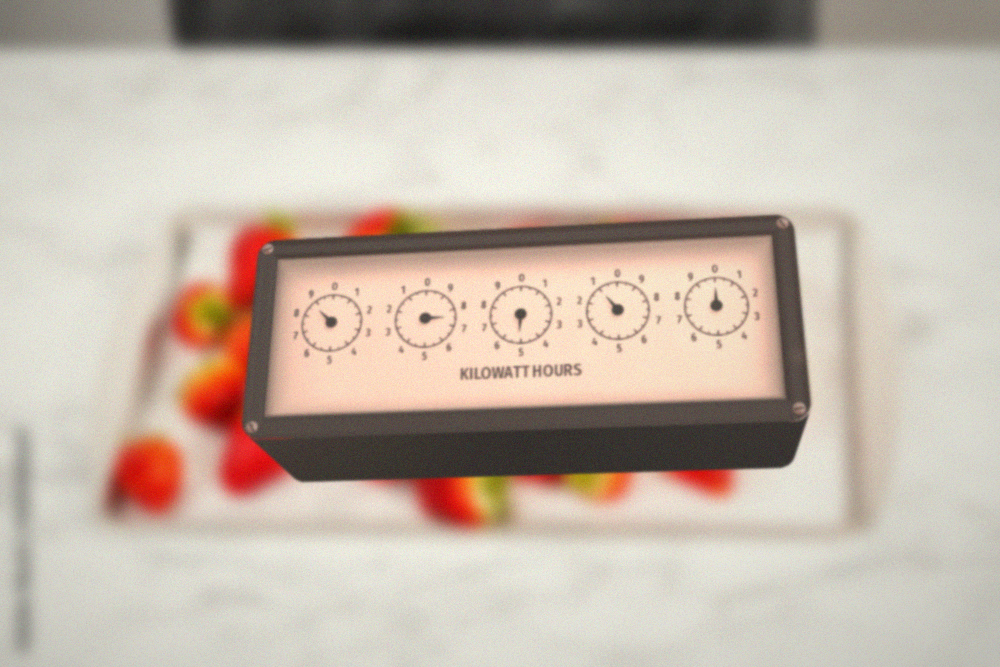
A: 87510kWh
